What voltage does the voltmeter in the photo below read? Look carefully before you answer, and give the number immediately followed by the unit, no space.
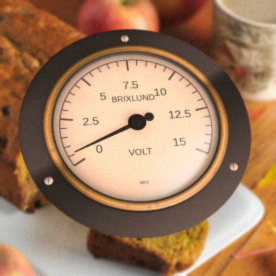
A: 0.5V
